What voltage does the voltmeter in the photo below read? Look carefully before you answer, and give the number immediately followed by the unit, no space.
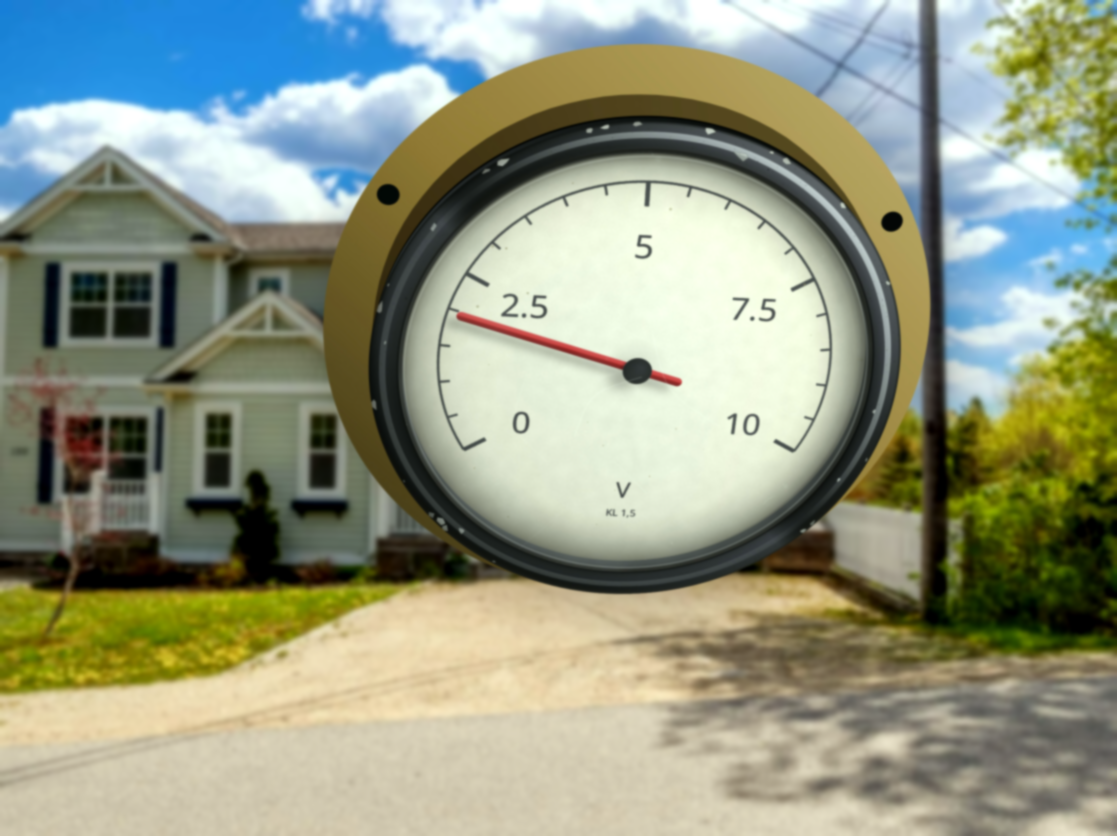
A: 2V
